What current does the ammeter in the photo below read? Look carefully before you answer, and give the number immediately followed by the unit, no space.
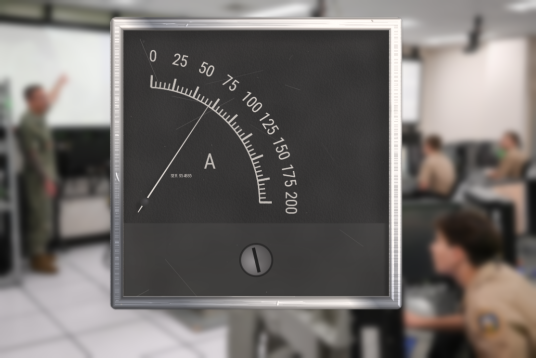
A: 70A
